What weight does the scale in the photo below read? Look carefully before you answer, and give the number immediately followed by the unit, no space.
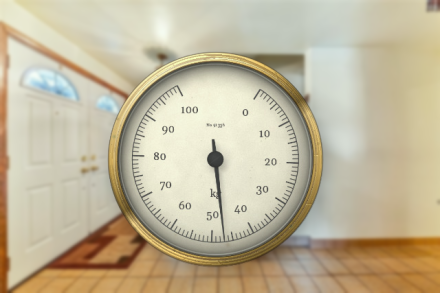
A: 47kg
